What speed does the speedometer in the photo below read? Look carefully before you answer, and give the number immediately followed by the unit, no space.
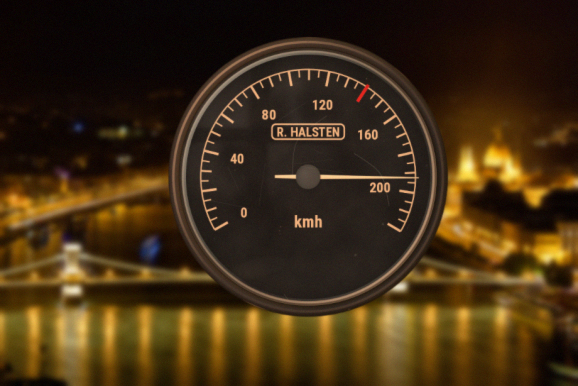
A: 192.5km/h
